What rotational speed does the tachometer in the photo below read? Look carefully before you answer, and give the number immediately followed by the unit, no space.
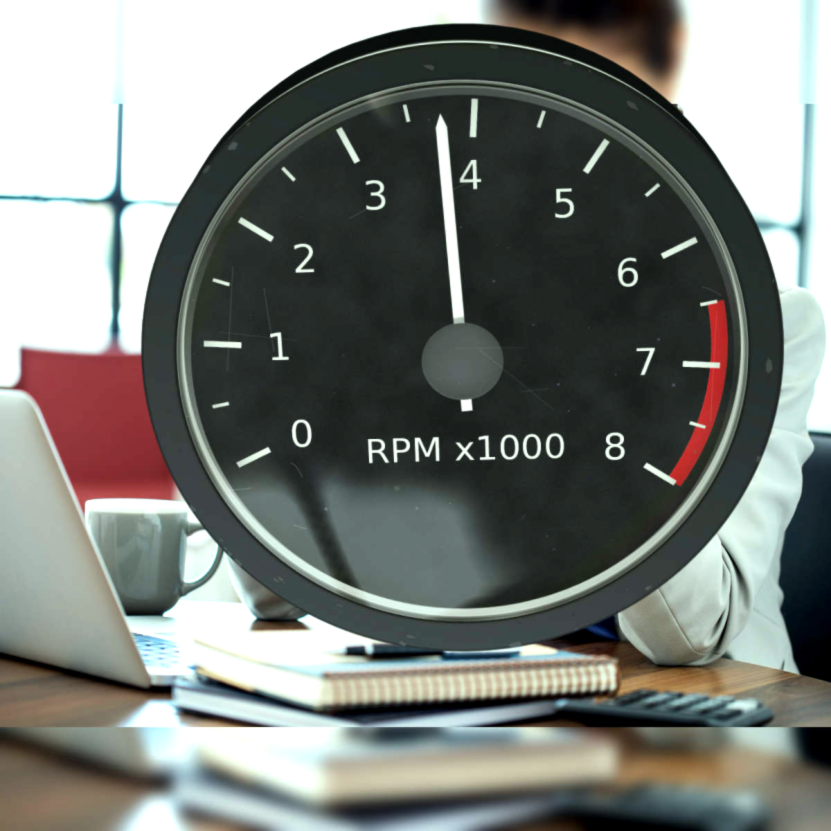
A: 3750rpm
